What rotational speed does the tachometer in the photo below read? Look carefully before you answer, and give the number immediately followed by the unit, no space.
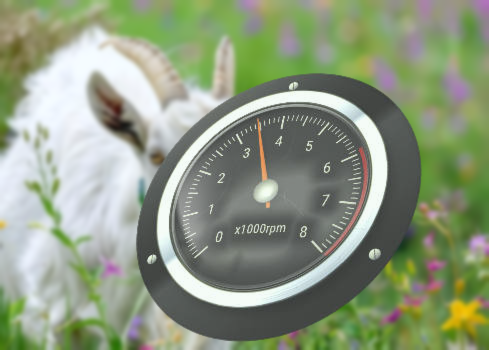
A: 3500rpm
